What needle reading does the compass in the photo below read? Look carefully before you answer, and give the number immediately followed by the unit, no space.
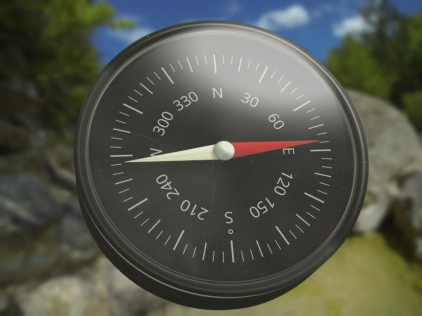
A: 85°
